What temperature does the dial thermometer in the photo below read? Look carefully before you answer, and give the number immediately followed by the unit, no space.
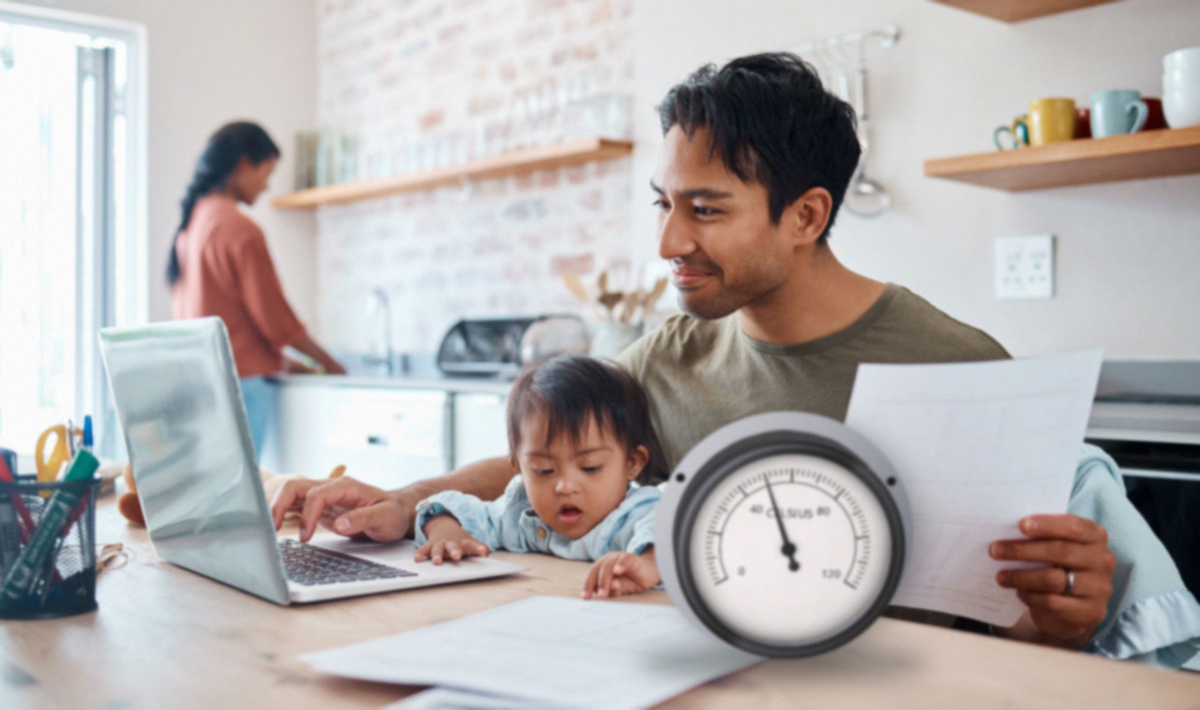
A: 50°C
